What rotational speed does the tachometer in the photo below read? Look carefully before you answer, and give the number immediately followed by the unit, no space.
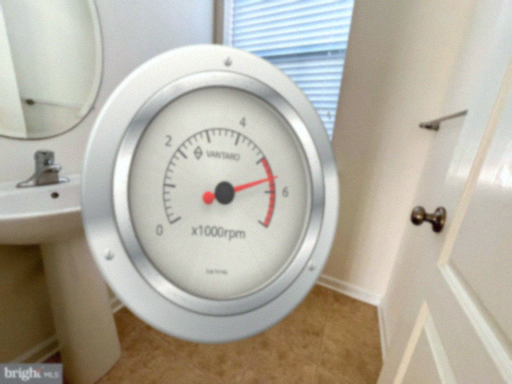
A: 5600rpm
